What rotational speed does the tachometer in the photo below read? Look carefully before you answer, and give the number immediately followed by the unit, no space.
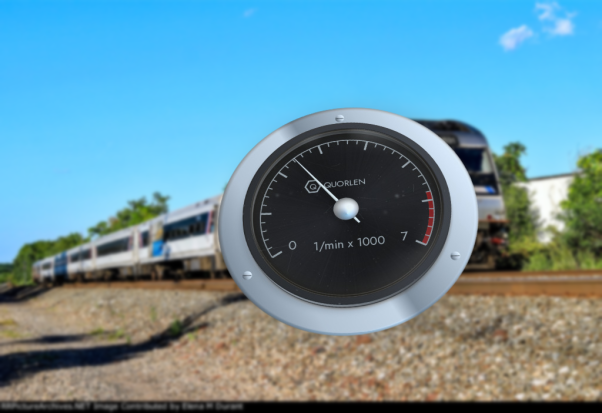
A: 2400rpm
